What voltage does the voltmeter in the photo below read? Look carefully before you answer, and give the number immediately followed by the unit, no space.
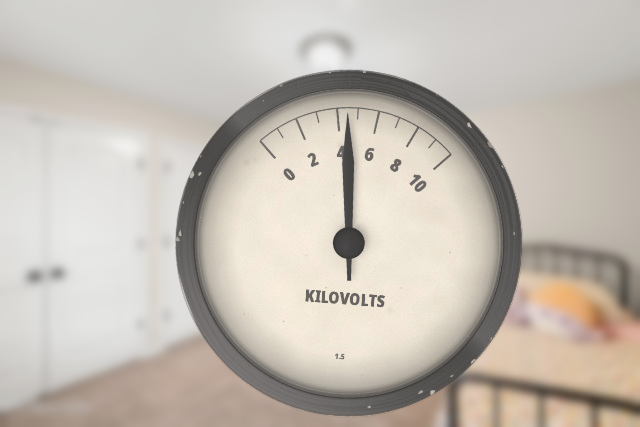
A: 4.5kV
